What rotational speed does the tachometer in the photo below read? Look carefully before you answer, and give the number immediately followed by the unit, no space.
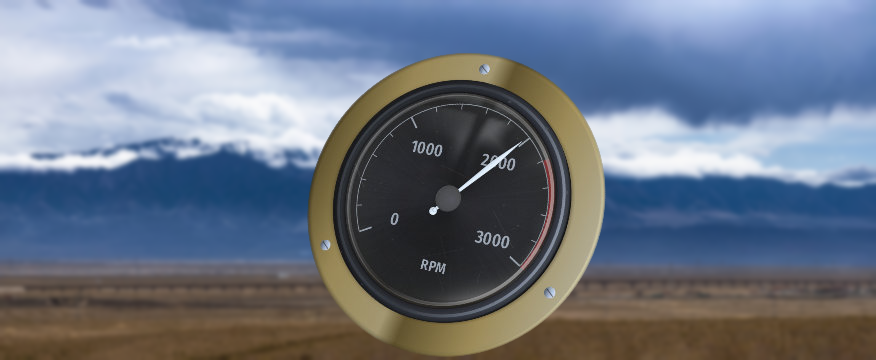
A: 2000rpm
